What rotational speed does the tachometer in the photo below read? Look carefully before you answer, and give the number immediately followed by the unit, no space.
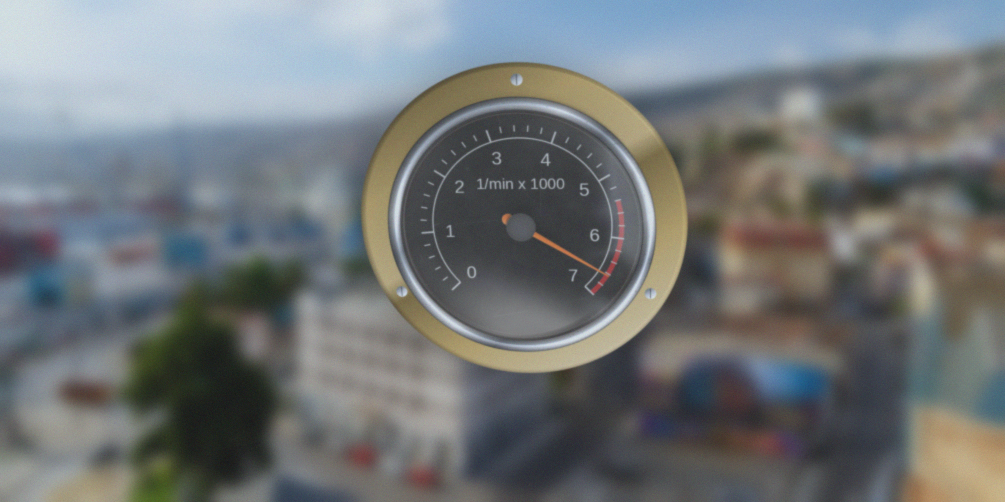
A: 6600rpm
